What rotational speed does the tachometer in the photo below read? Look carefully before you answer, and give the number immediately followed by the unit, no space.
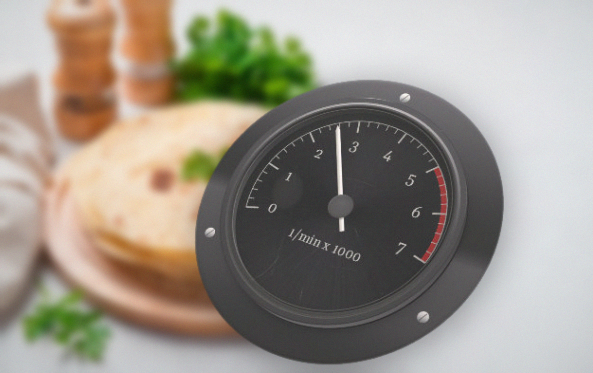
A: 2600rpm
